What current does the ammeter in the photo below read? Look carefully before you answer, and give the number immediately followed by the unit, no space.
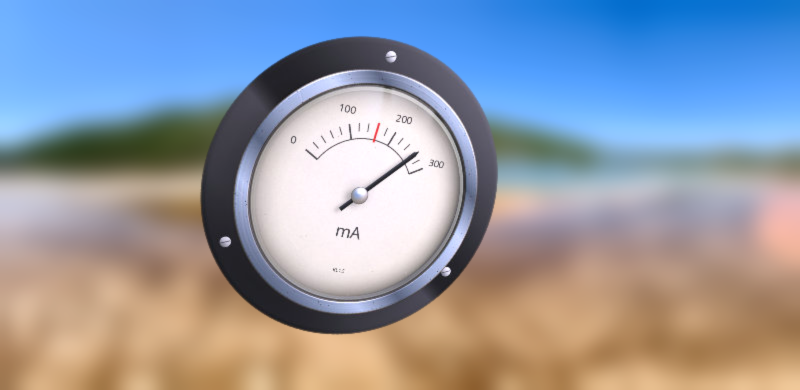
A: 260mA
